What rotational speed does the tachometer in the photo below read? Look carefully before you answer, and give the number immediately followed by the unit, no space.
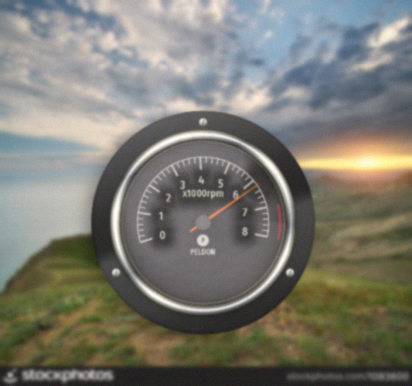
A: 6200rpm
